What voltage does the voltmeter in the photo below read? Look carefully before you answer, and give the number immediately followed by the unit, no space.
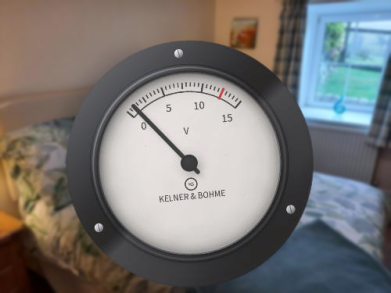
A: 1V
